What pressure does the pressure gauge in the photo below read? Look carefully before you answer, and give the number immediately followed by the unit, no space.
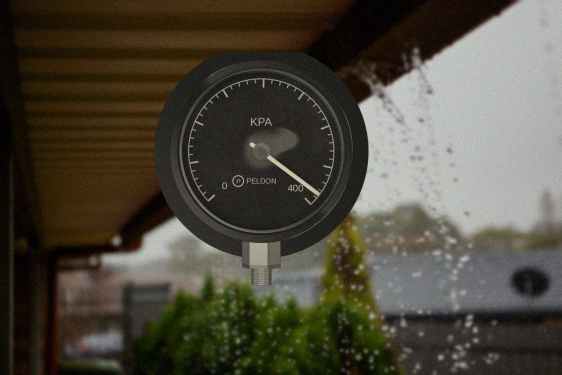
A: 385kPa
